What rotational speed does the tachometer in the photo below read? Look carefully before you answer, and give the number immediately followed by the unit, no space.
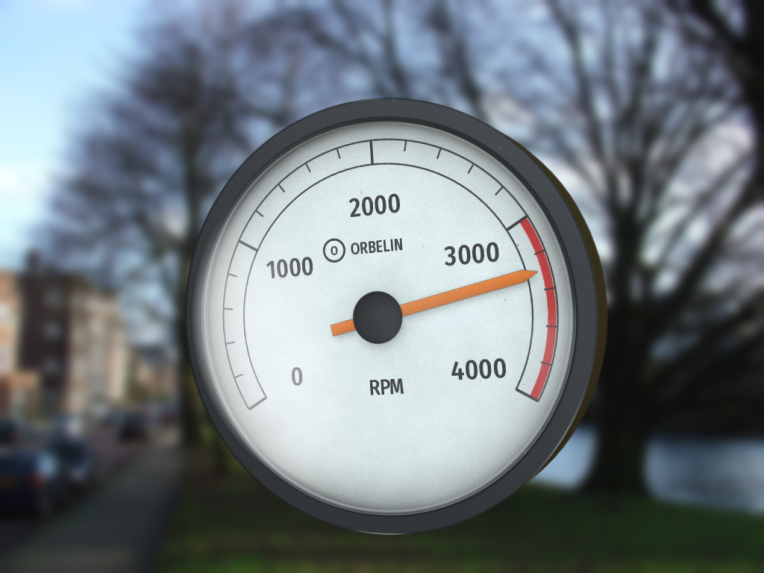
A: 3300rpm
